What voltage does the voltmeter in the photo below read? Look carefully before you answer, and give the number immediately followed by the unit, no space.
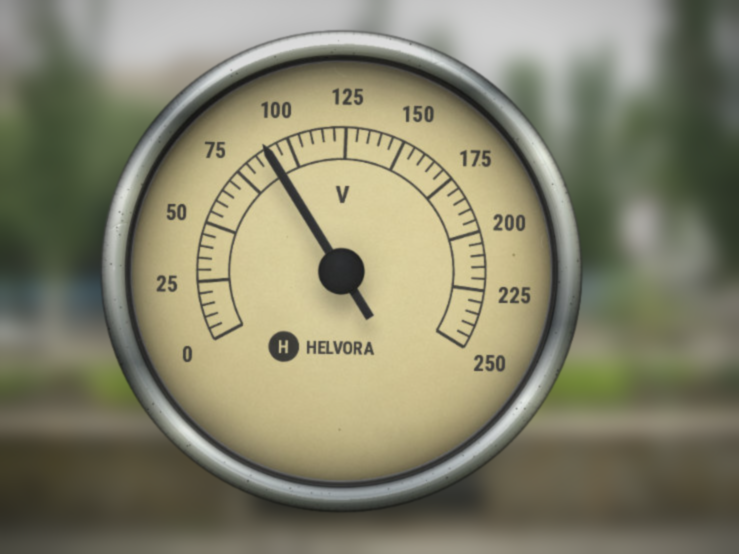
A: 90V
